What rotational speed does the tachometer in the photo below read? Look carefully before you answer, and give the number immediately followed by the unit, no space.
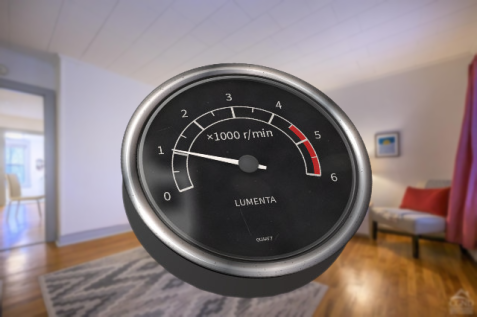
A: 1000rpm
